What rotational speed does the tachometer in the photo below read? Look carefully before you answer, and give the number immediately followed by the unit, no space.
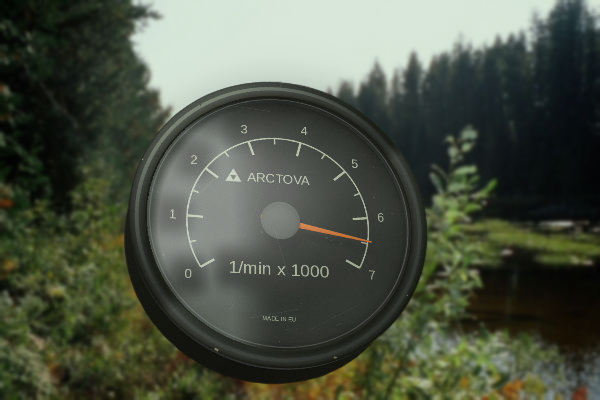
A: 6500rpm
